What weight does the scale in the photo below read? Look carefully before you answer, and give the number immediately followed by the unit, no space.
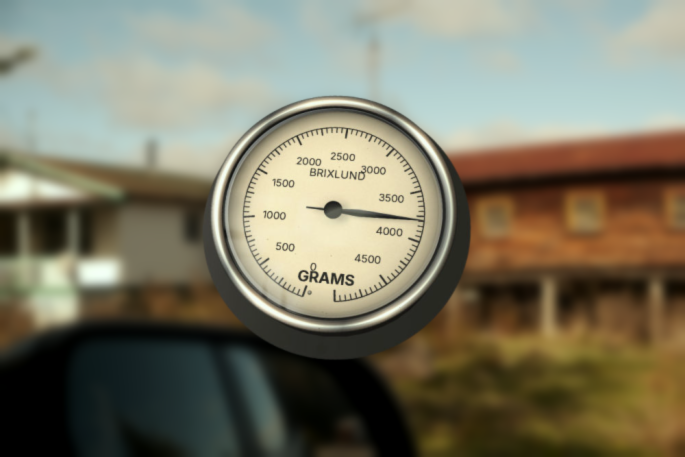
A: 3800g
